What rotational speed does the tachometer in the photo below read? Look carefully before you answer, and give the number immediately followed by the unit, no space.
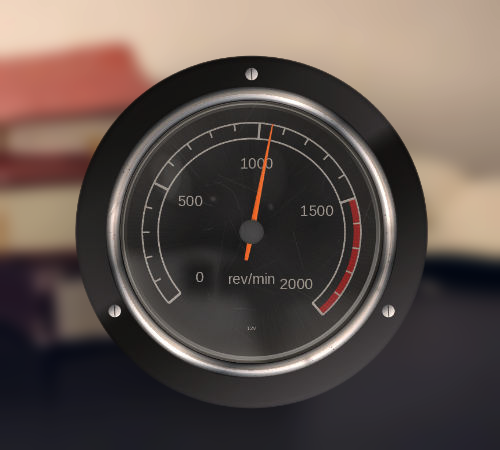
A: 1050rpm
